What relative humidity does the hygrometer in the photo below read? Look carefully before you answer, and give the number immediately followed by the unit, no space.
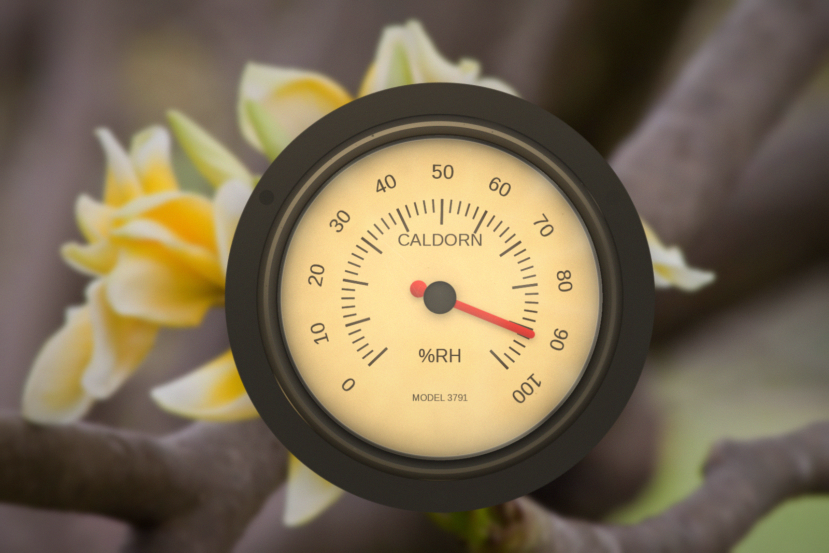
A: 91%
